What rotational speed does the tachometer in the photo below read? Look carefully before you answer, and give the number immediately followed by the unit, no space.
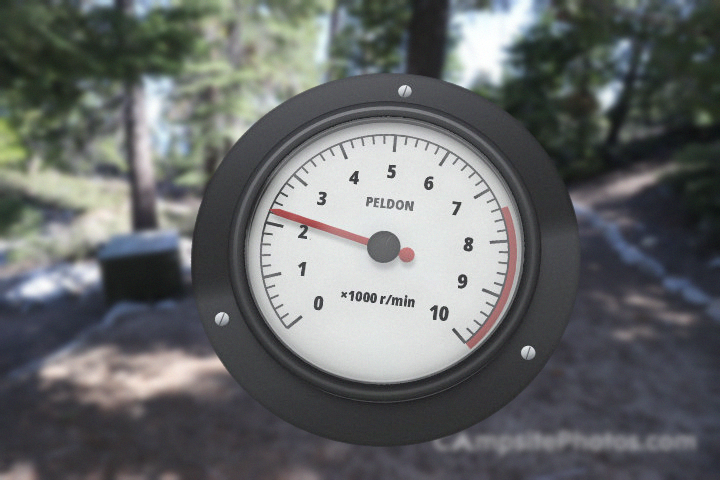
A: 2200rpm
